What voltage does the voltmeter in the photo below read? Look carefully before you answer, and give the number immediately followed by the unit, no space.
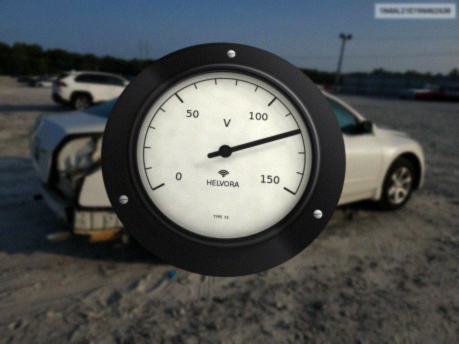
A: 120V
